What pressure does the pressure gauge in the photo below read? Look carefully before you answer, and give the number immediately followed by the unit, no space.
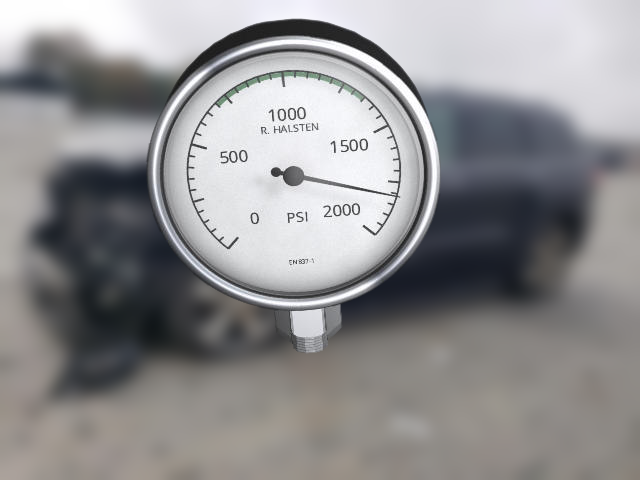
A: 1800psi
